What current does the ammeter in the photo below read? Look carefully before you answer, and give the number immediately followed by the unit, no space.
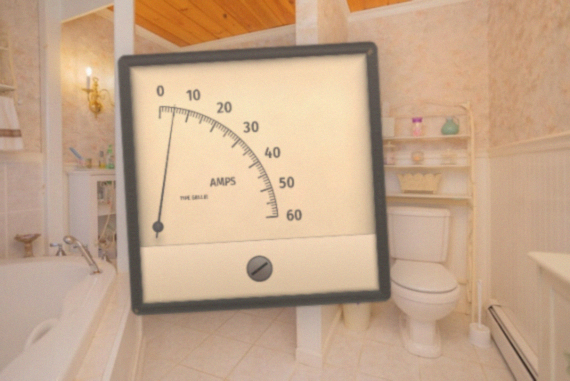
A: 5A
